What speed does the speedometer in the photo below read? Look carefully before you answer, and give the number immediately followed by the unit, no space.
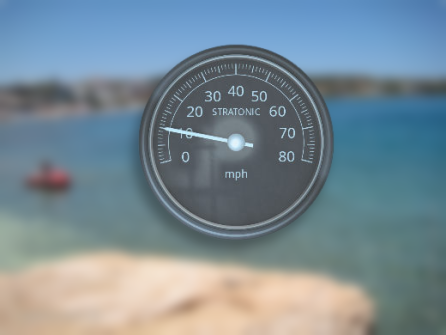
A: 10mph
